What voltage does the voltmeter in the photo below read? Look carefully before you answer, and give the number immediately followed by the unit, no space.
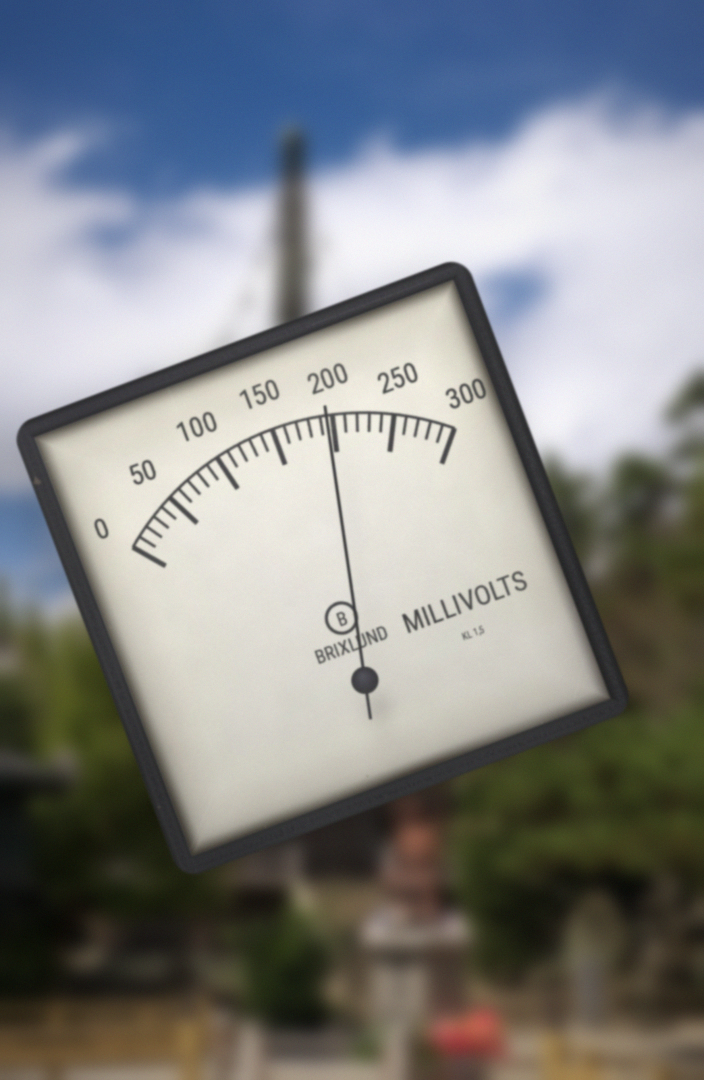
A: 195mV
